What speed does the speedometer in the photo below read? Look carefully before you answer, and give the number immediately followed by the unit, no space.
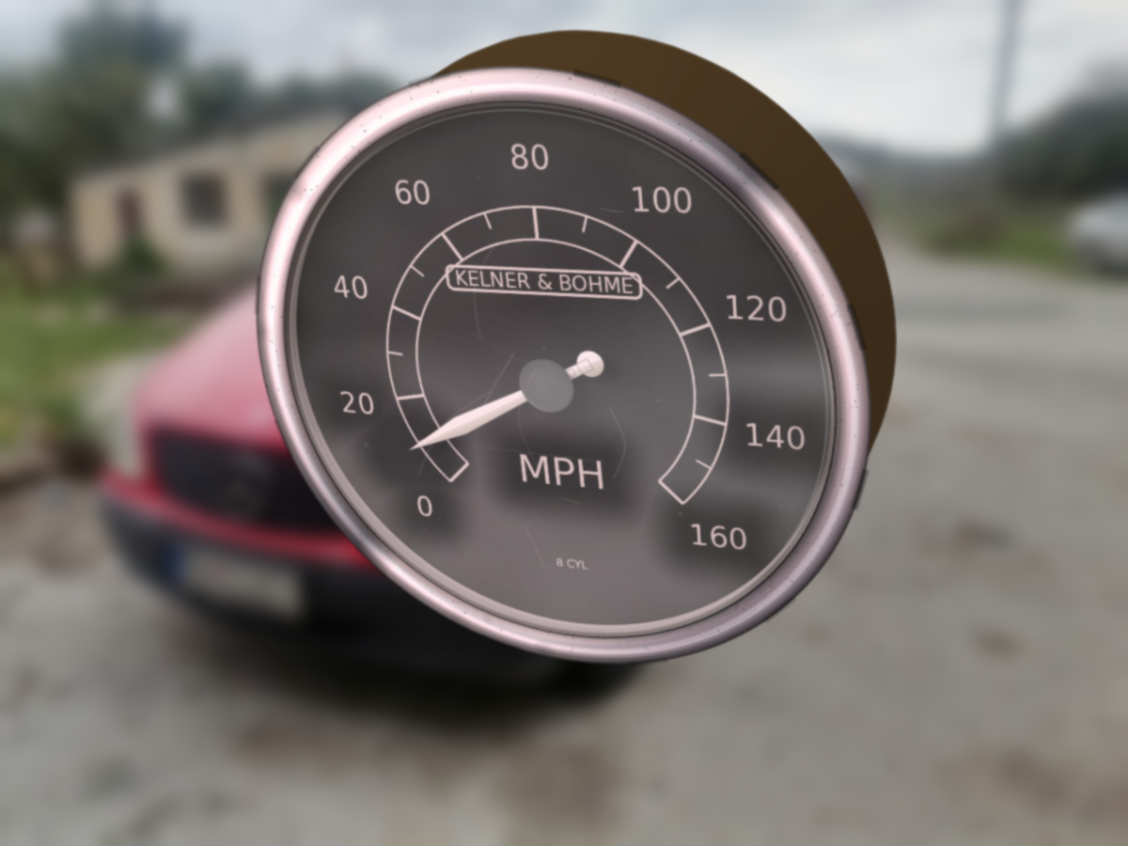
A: 10mph
